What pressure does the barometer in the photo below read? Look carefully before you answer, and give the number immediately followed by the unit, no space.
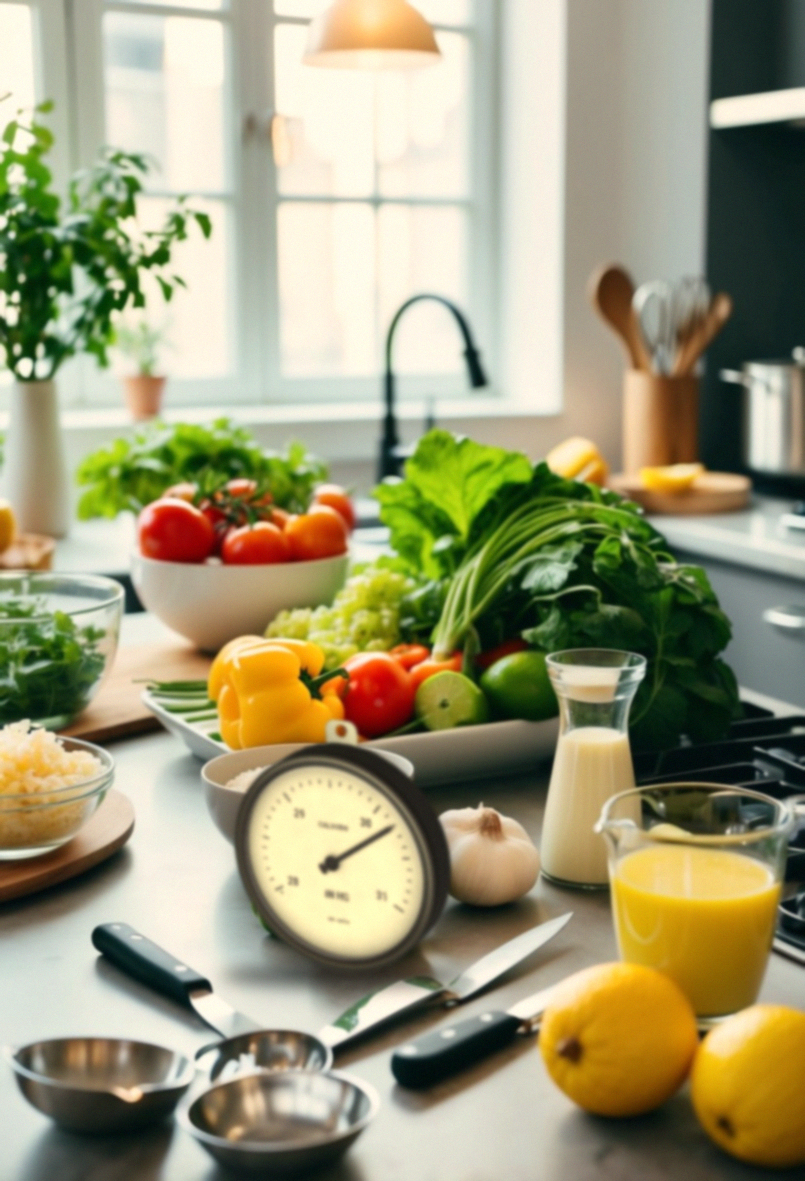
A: 30.2inHg
